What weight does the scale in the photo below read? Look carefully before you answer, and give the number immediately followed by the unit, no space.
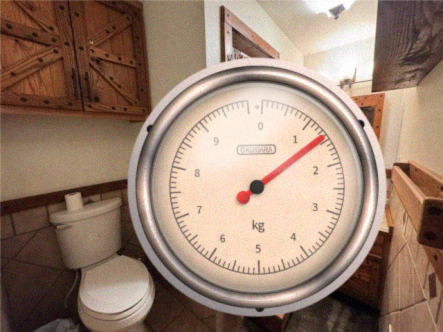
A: 1.4kg
